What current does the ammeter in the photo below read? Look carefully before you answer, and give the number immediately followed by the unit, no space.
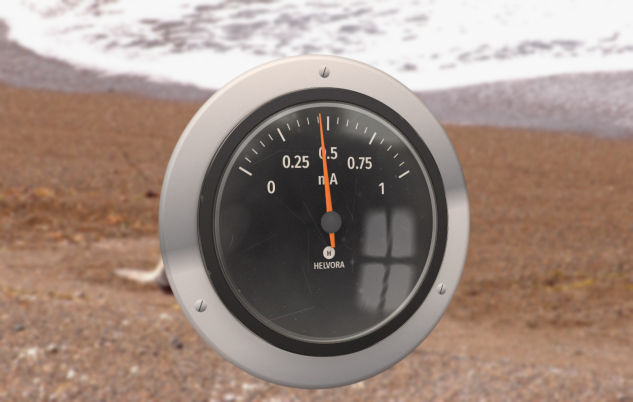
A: 0.45mA
